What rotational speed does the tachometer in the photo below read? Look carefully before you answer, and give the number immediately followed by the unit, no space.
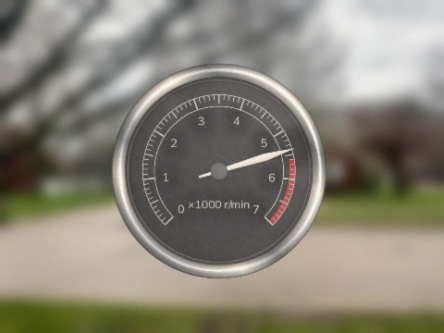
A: 5400rpm
